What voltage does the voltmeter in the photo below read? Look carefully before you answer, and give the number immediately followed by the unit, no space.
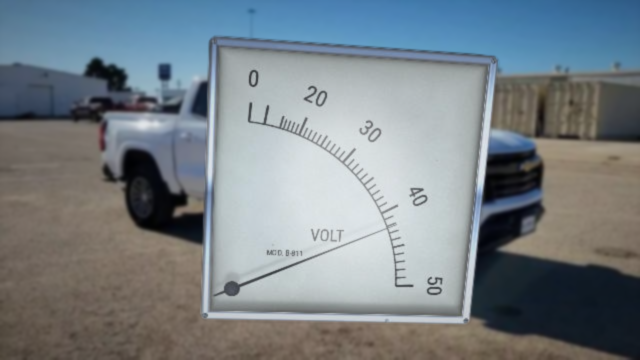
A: 42V
